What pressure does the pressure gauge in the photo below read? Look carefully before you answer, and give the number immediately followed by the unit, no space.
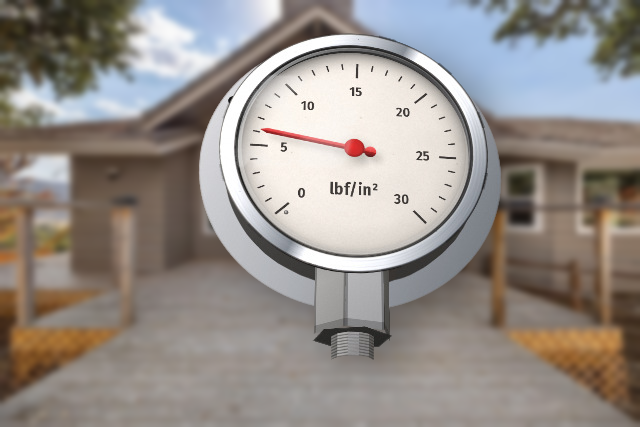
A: 6psi
